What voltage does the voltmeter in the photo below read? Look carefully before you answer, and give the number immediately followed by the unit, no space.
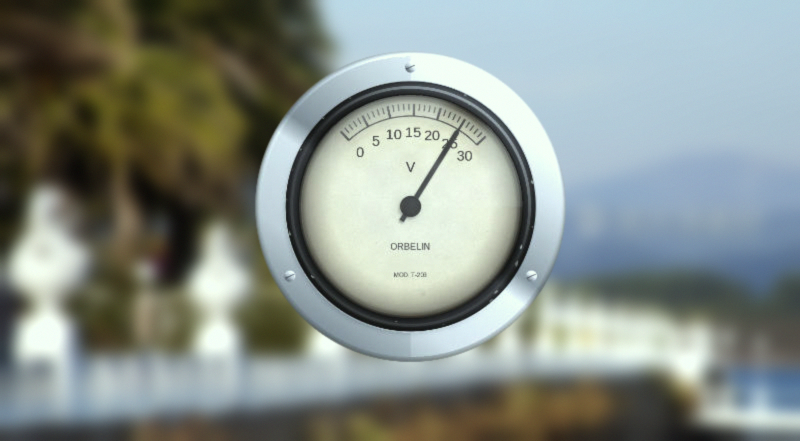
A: 25V
